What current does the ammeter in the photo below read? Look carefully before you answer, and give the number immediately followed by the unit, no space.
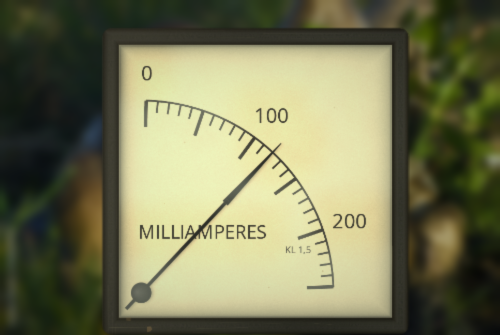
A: 120mA
